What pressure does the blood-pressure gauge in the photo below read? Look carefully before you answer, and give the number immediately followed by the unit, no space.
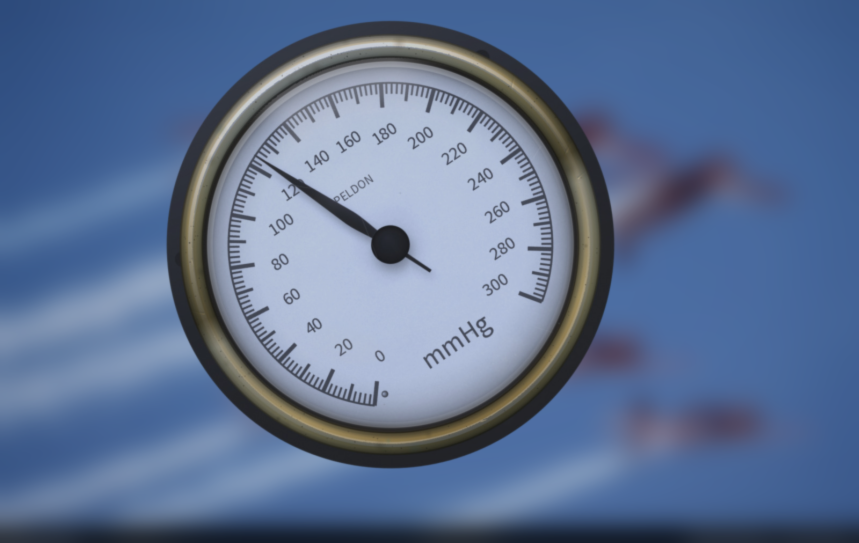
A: 124mmHg
